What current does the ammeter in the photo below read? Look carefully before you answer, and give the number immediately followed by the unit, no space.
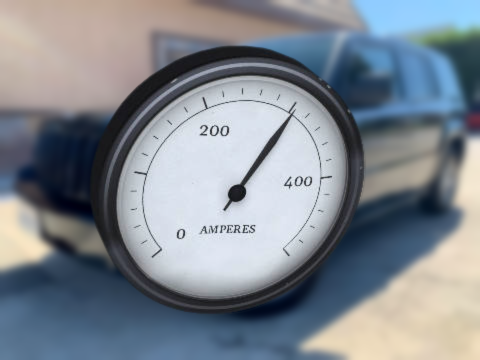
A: 300A
